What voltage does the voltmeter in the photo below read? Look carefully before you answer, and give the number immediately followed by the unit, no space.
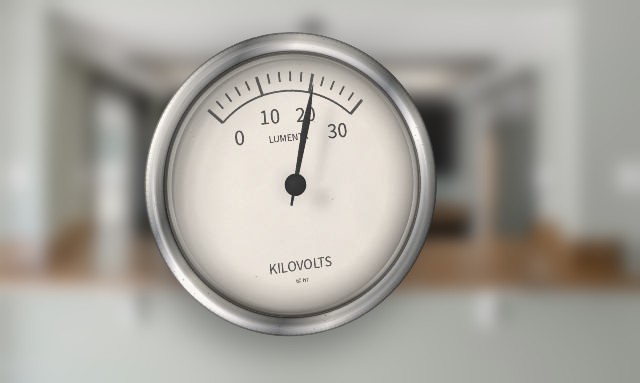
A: 20kV
